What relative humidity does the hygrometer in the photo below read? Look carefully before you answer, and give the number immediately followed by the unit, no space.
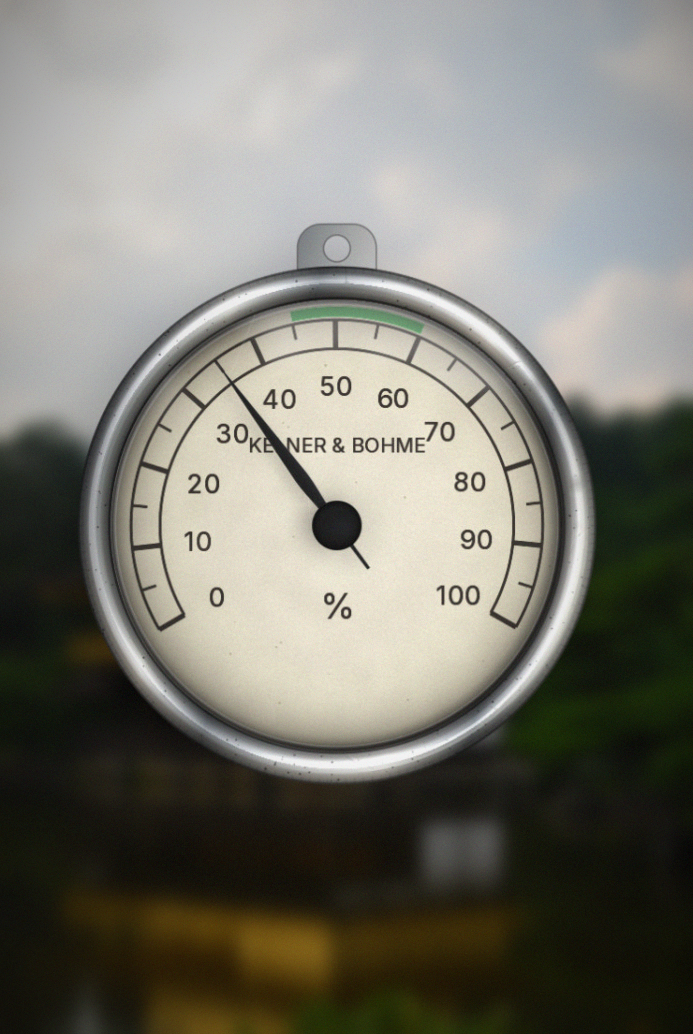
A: 35%
